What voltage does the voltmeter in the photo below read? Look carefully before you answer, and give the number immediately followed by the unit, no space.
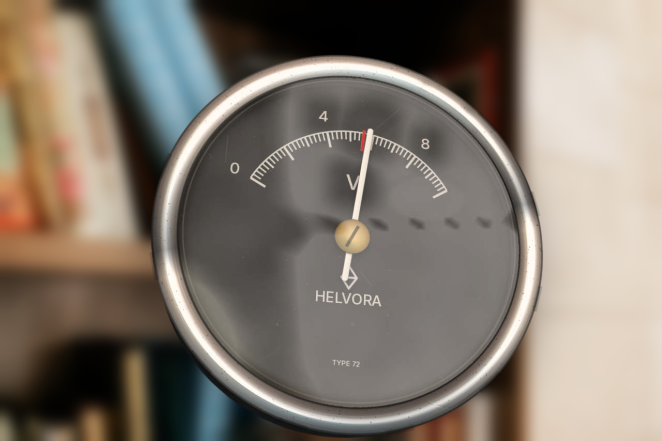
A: 5.8V
